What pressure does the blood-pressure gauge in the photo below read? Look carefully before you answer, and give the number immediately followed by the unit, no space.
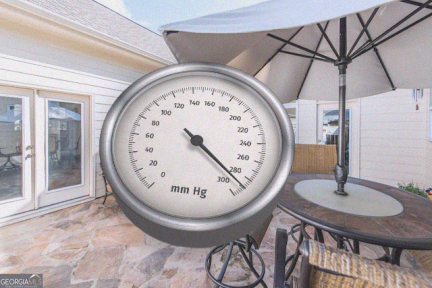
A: 290mmHg
